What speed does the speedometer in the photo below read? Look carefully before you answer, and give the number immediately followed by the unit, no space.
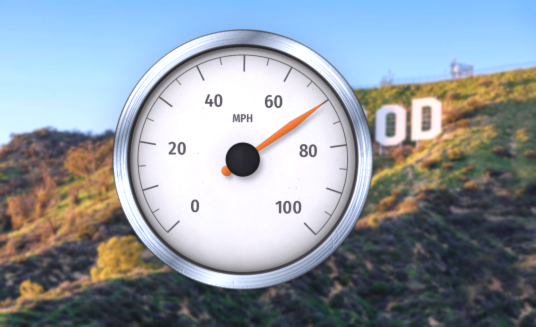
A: 70mph
